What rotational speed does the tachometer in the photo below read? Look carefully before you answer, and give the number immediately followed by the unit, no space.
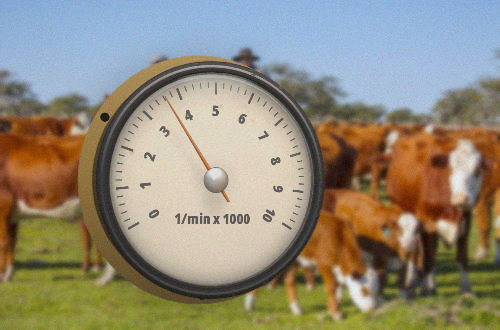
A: 3600rpm
